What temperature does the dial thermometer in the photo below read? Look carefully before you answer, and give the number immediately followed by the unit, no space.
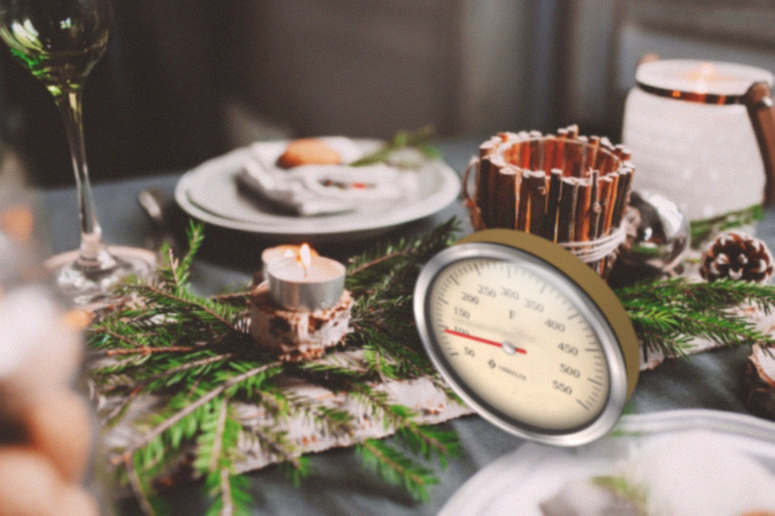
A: 100°F
